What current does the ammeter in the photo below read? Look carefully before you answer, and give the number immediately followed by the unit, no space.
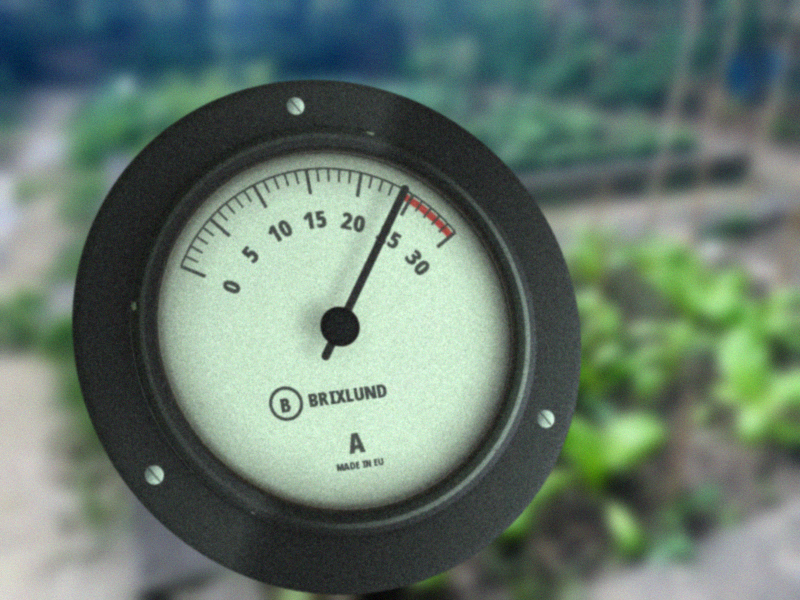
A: 24A
